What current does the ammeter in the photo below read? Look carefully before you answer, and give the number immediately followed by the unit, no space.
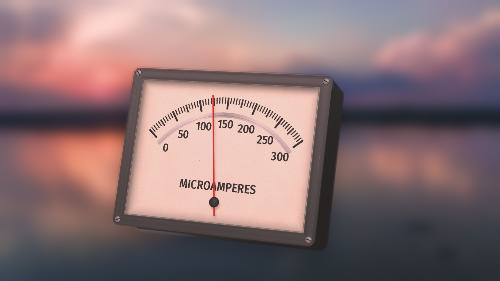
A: 125µA
